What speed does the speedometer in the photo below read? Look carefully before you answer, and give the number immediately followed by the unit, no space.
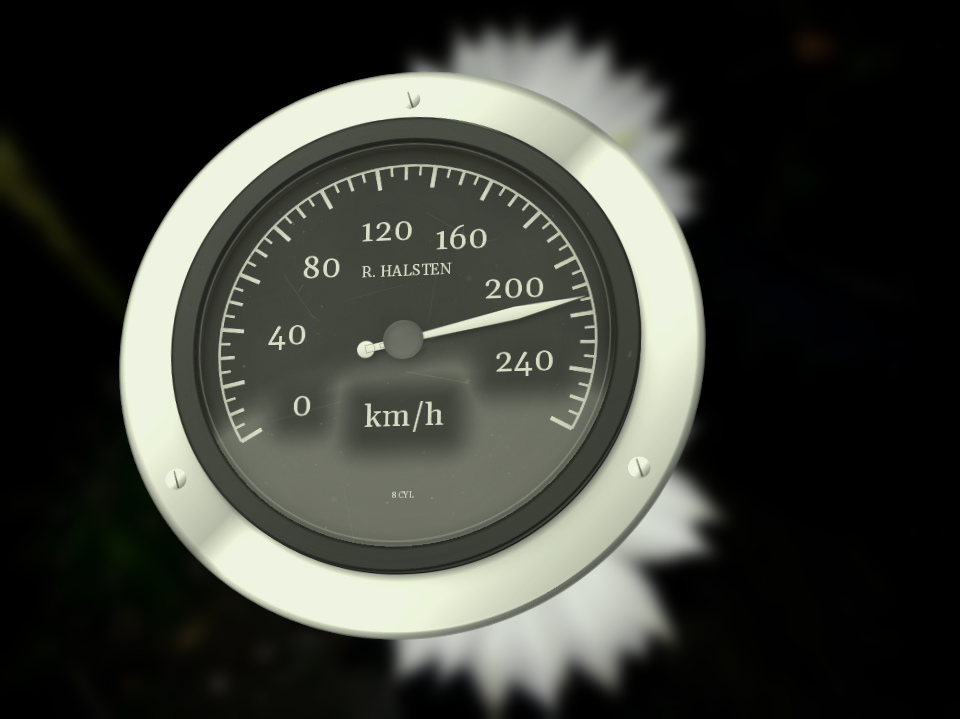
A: 215km/h
